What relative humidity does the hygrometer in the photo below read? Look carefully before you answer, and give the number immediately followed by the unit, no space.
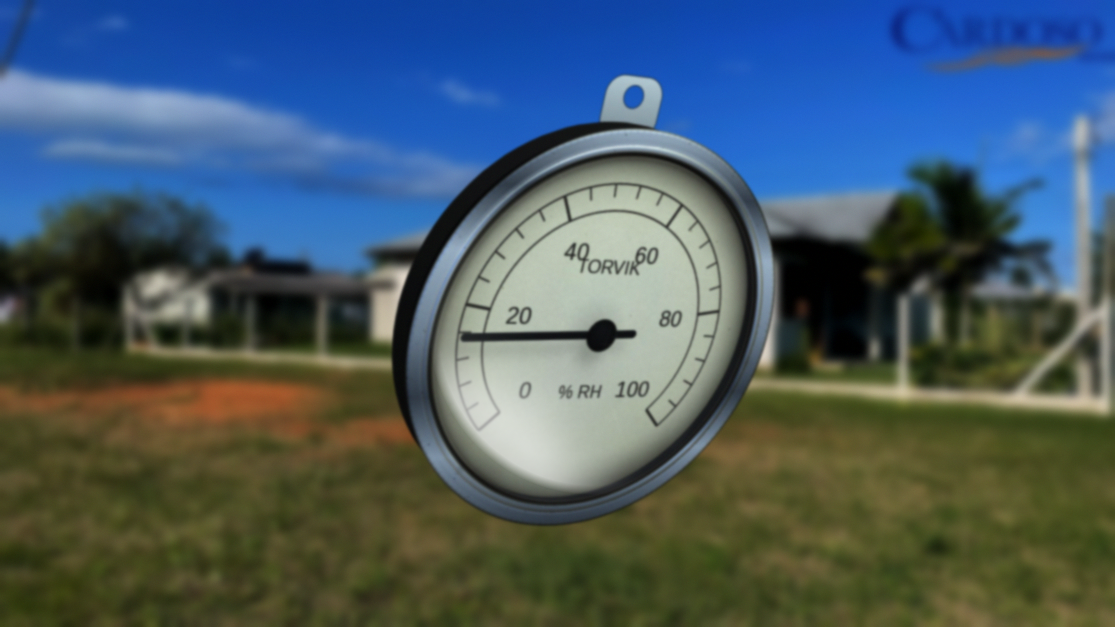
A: 16%
